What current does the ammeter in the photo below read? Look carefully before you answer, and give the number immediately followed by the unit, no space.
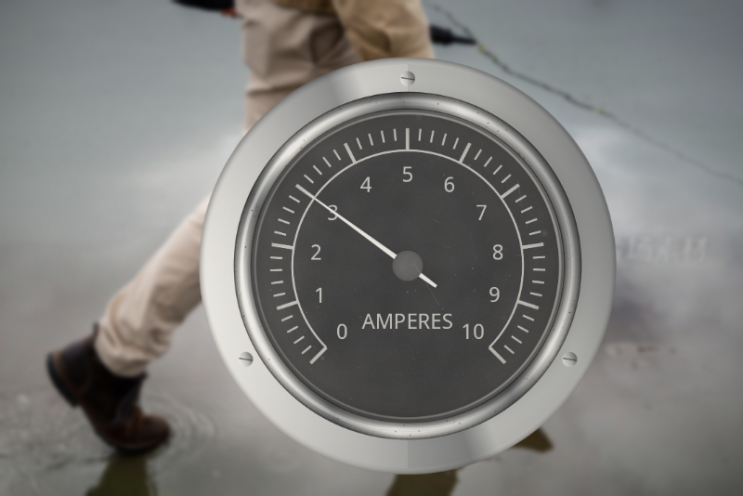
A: 3A
